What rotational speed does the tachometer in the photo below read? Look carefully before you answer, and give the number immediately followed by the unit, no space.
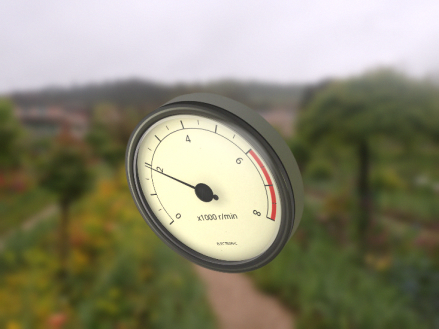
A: 2000rpm
